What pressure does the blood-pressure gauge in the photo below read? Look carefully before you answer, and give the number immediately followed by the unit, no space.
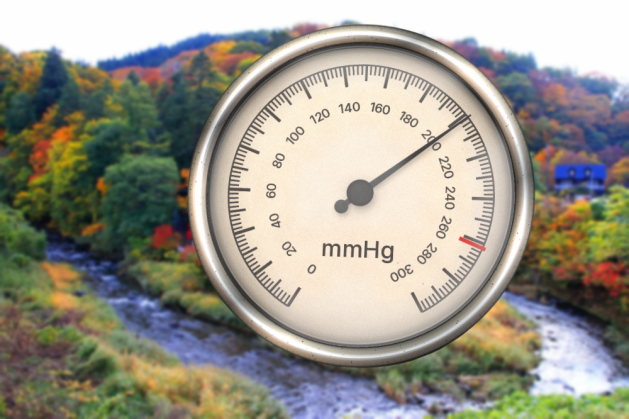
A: 202mmHg
